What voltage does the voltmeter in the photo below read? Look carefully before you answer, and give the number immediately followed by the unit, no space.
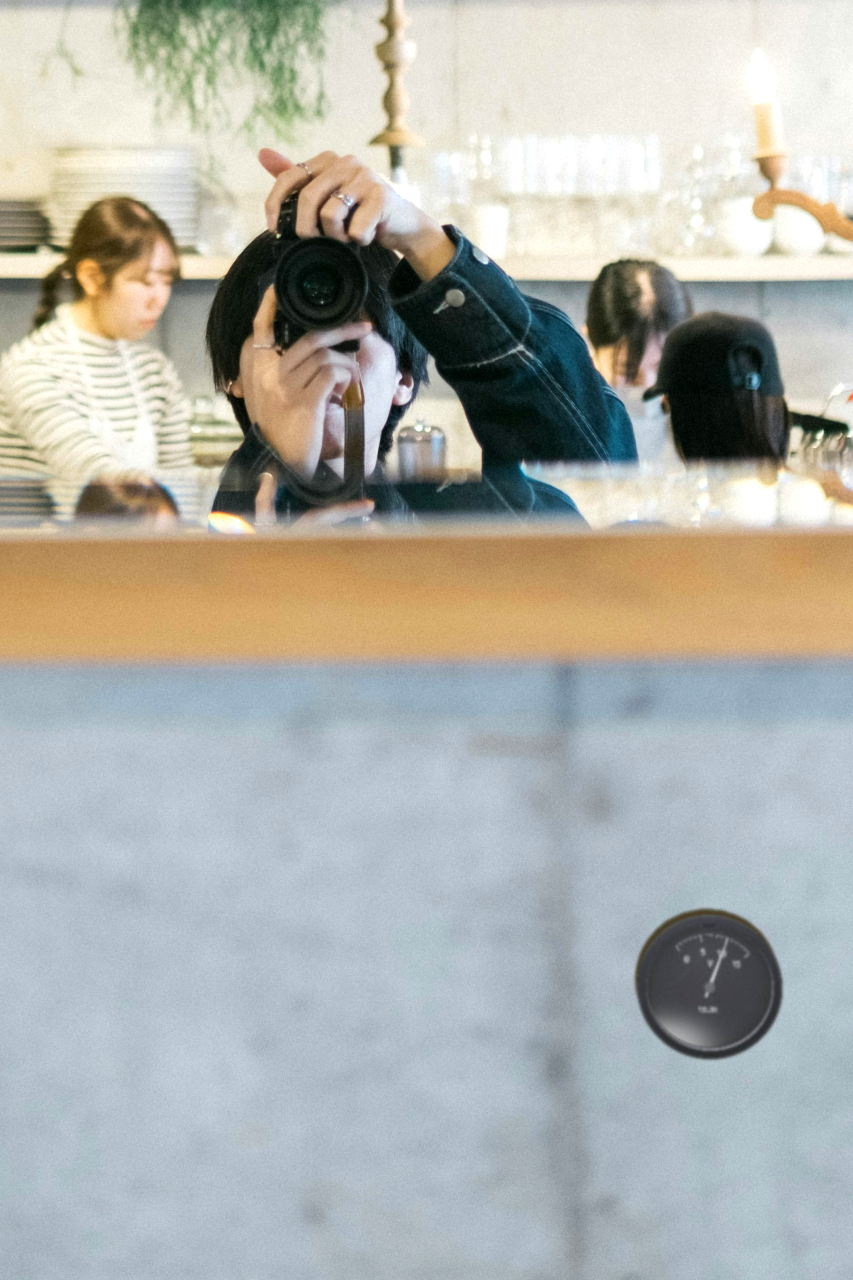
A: 10V
